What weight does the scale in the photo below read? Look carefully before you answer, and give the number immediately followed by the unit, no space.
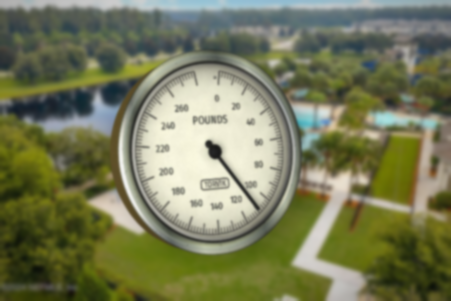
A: 110lb
